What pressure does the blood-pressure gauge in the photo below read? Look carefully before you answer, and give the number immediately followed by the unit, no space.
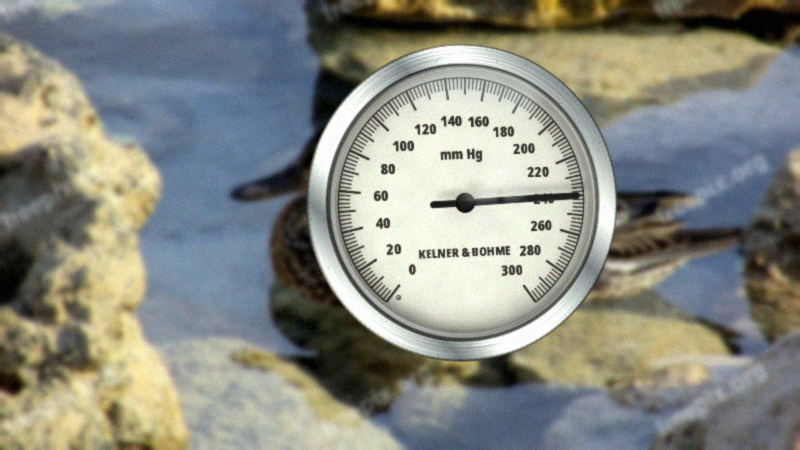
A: 240mmHg
